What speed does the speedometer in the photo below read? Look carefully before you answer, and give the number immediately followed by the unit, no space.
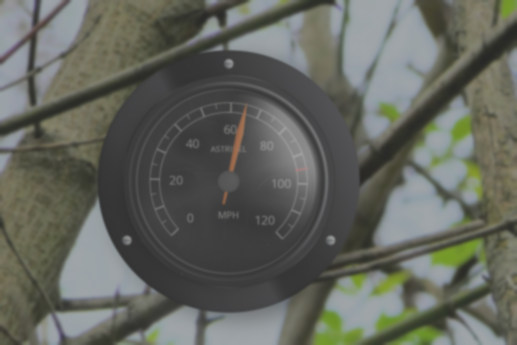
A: 65mph
